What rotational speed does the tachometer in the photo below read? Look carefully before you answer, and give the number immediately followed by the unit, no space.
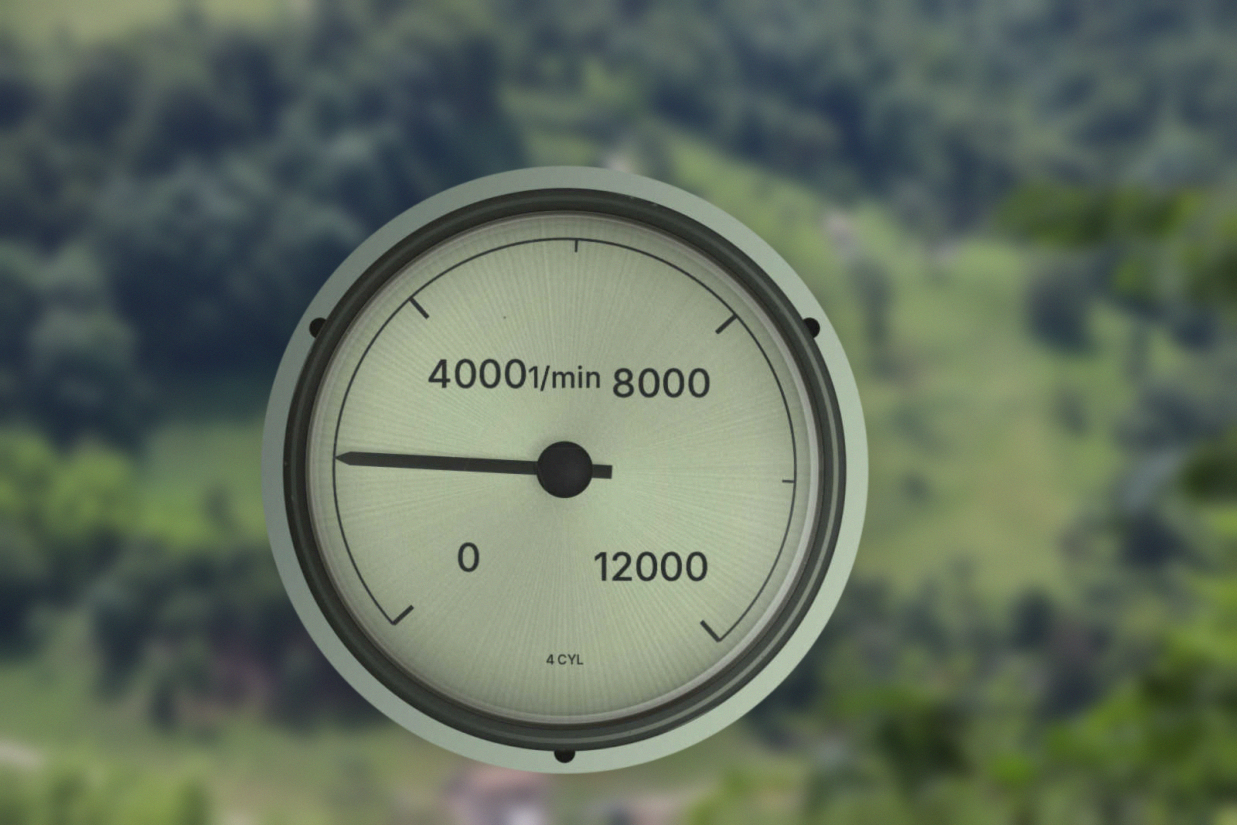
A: 2000rpm
